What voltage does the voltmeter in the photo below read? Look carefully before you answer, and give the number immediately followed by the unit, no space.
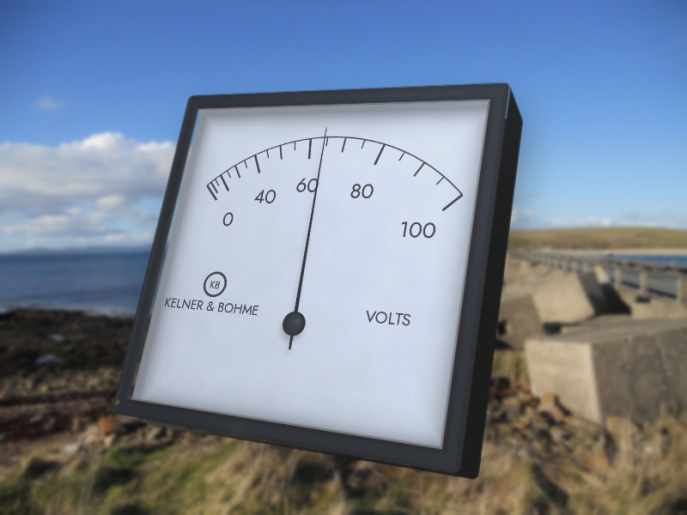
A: 65V
